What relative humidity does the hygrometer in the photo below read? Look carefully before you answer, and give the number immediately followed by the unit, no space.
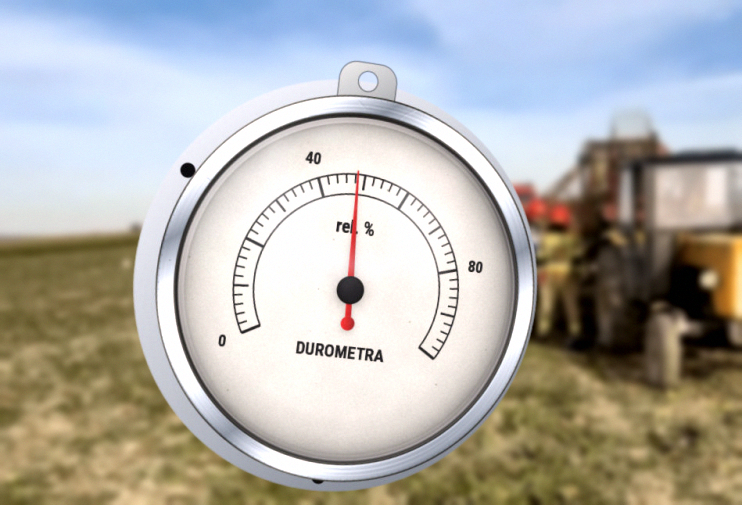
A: 48%
